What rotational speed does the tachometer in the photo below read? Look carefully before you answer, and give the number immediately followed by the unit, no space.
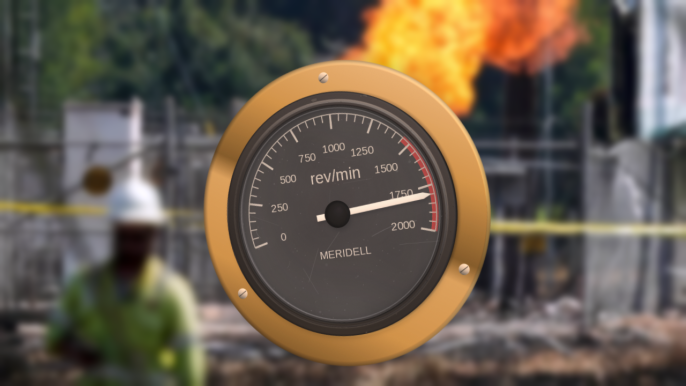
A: 1800rpm
